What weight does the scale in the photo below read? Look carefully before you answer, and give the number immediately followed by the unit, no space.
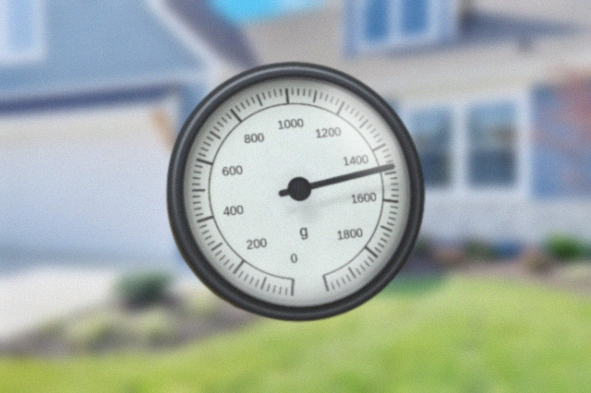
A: 1480g
